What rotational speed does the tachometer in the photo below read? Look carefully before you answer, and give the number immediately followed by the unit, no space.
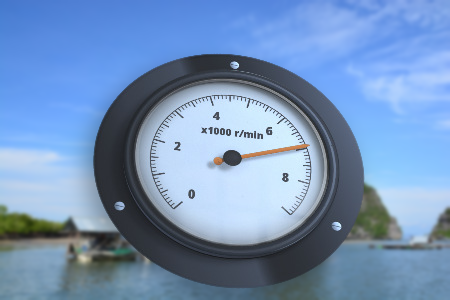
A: 7000rpm
